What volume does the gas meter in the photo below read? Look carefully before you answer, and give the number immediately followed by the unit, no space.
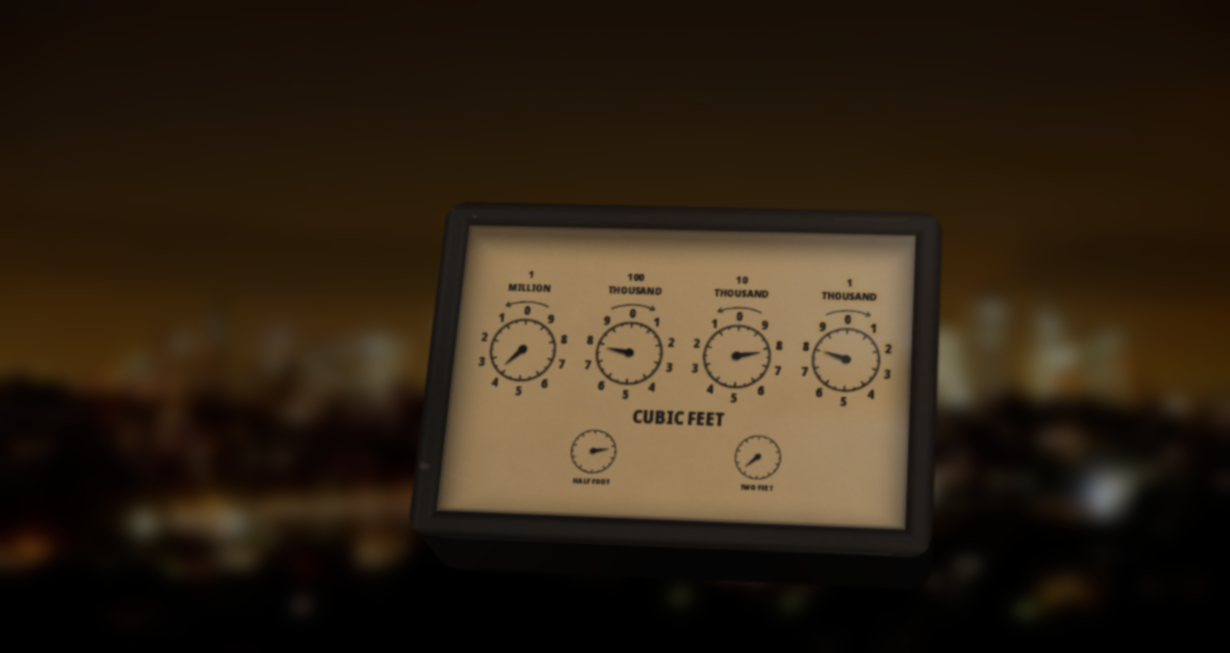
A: 377800ft³
